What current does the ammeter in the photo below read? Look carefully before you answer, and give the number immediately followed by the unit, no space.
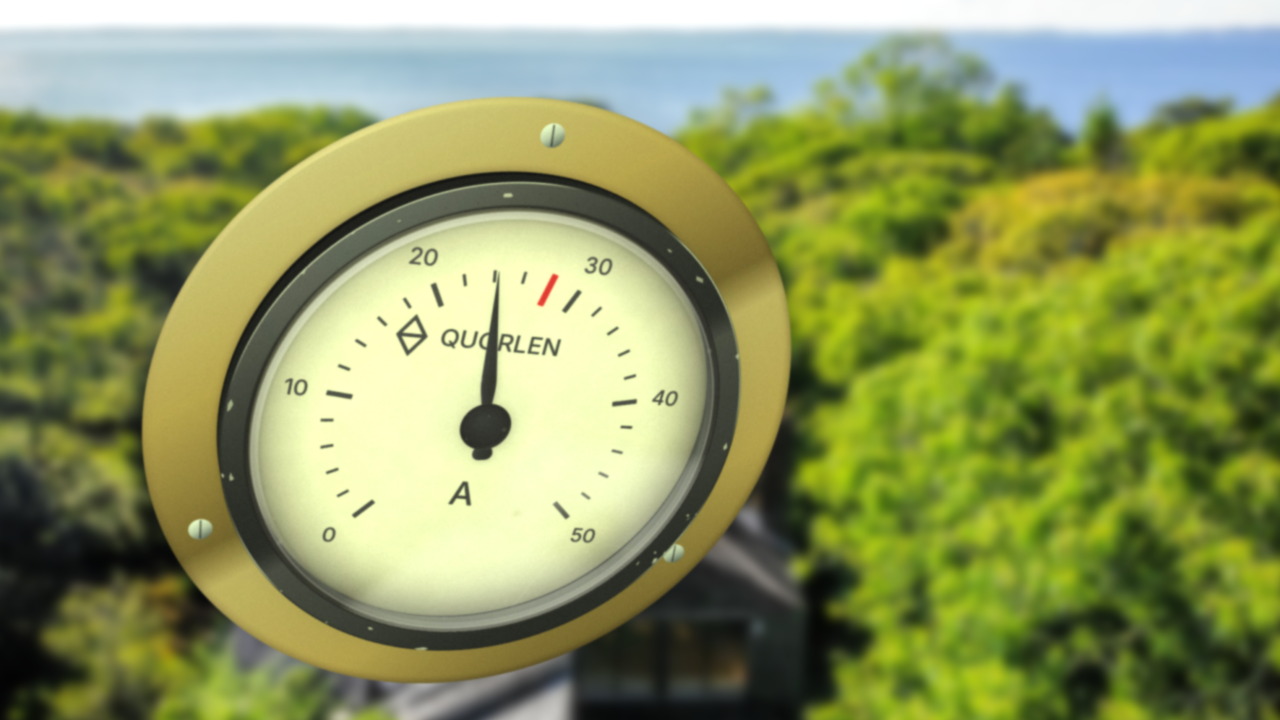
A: 24A
